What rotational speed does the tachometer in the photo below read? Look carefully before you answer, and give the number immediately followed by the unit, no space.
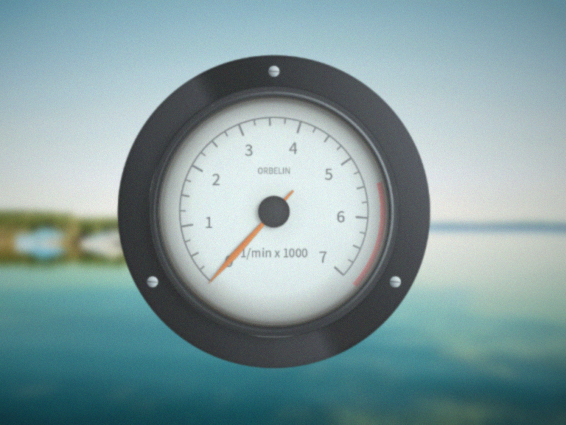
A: 0rpm
